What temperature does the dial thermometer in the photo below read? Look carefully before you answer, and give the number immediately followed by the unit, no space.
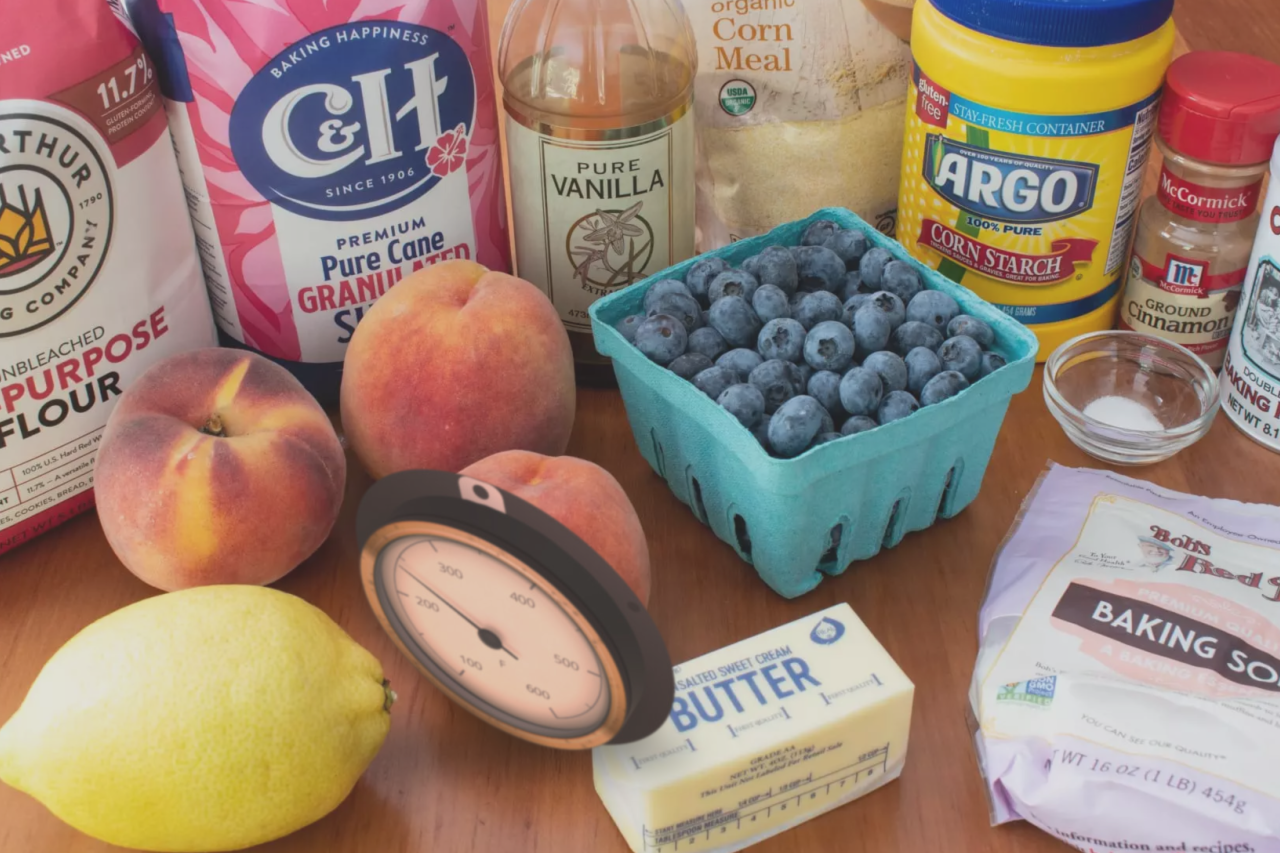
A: 250°F
